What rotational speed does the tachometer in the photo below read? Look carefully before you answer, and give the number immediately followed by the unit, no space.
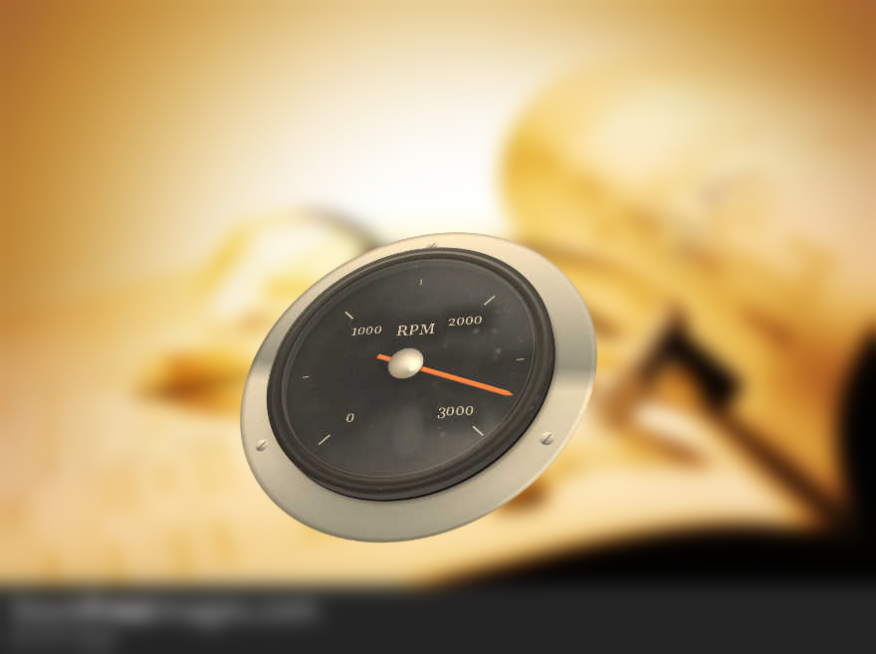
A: 2750rpm
